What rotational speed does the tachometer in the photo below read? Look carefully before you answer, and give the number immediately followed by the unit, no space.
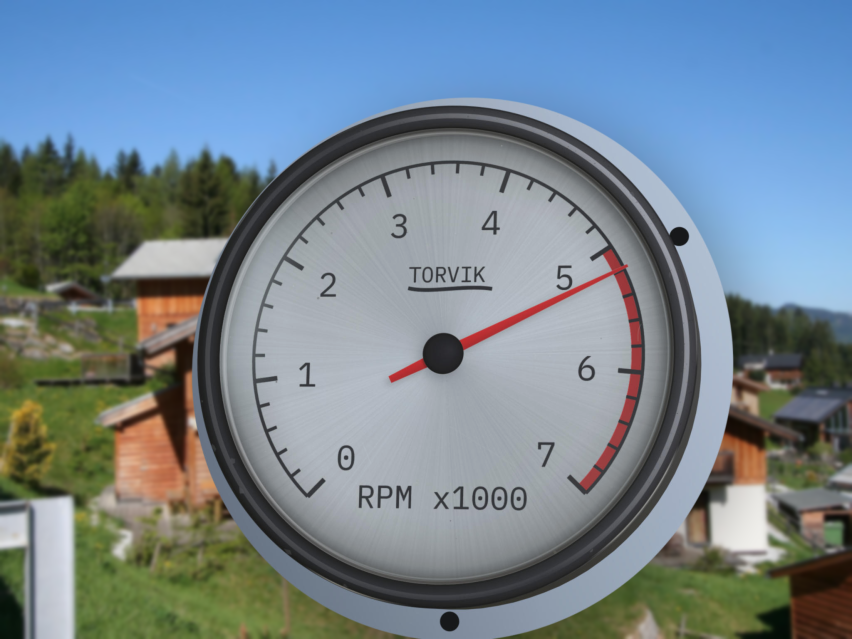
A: 5200rpm
